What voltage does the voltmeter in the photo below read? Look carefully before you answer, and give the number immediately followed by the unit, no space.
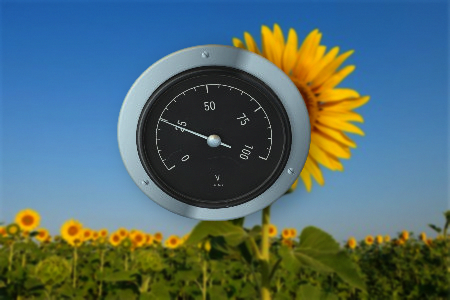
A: 25V
